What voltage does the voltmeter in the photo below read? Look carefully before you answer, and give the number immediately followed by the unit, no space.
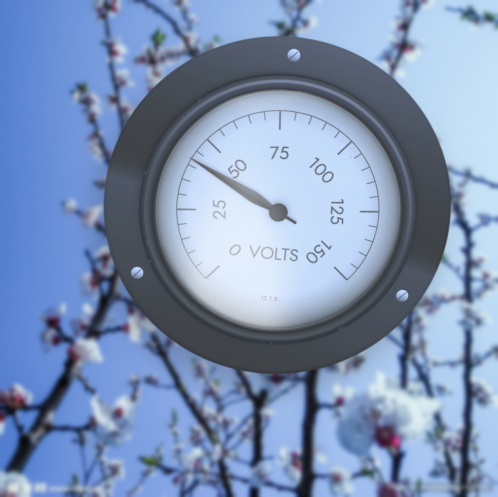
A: 42.5V
